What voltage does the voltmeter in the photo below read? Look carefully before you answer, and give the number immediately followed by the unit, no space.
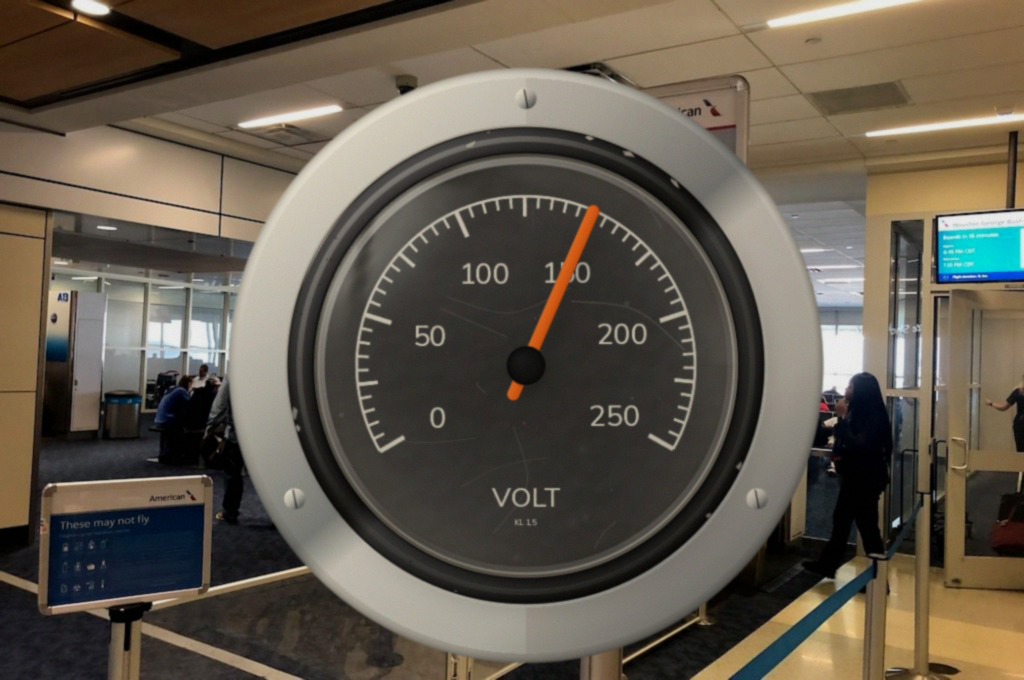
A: 150V
